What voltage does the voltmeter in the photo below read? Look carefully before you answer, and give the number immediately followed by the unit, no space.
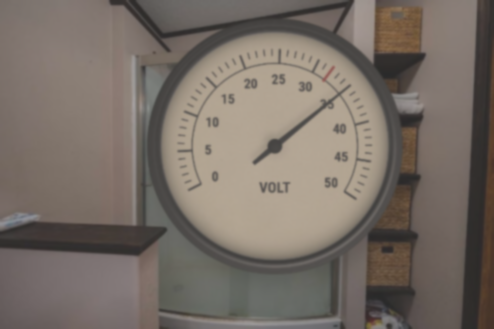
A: 35V
